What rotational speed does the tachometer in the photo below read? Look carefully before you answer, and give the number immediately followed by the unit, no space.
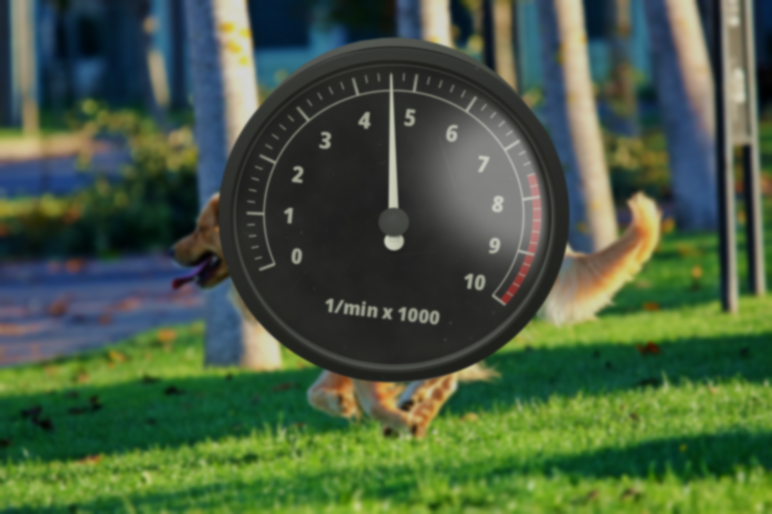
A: 4600rpm
